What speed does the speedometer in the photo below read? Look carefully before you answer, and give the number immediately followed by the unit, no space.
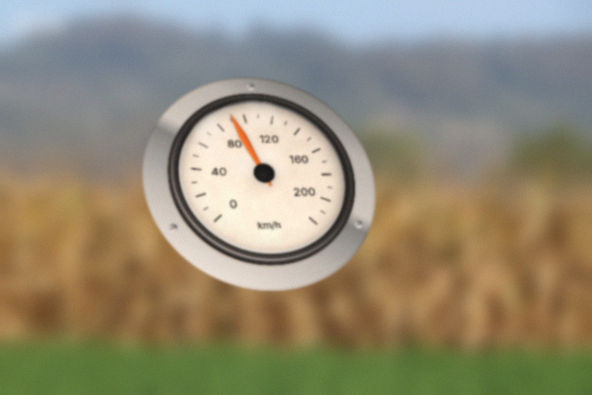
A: 90km/h
